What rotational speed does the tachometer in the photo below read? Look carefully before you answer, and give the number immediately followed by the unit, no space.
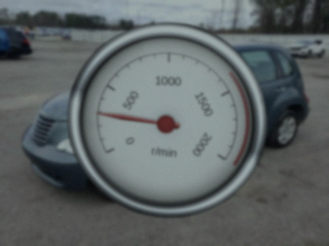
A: 300rpm
